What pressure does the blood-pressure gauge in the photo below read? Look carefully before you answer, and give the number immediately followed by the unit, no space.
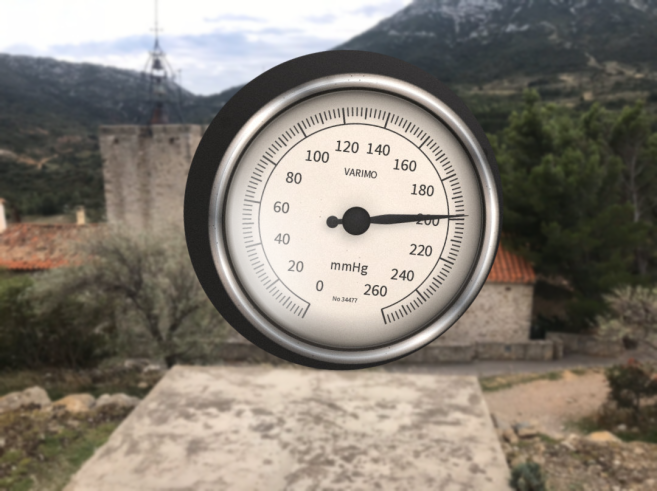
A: 198mmHg
